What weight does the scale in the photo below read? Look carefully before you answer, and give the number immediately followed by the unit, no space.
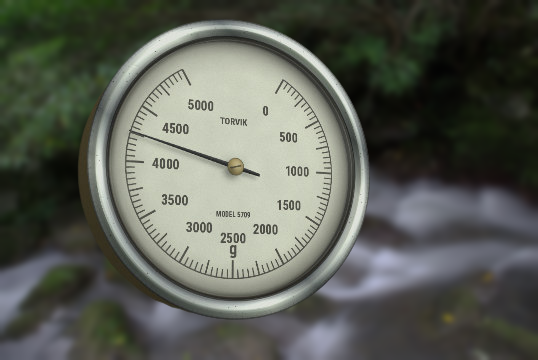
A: 4250g
